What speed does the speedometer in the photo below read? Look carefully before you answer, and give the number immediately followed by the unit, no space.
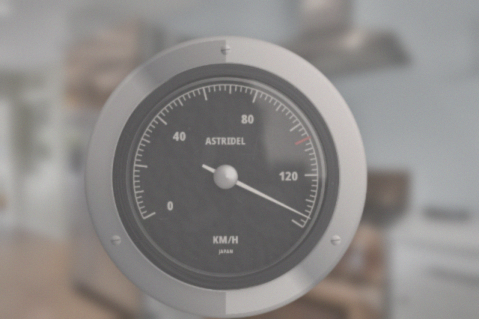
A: 136km/h
